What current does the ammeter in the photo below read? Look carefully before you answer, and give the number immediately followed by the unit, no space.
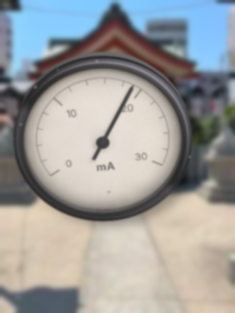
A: 19mA
